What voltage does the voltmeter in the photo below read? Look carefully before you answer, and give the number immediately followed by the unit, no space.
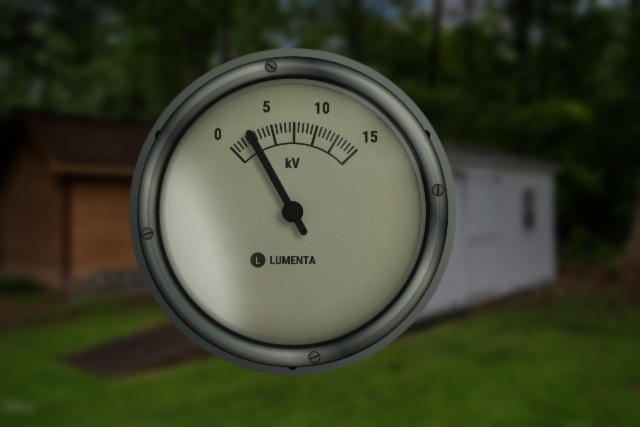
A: 2.5kV
